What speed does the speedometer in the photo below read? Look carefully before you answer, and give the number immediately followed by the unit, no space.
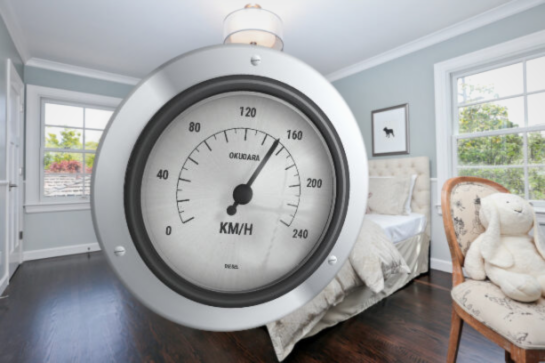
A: 150km/h
